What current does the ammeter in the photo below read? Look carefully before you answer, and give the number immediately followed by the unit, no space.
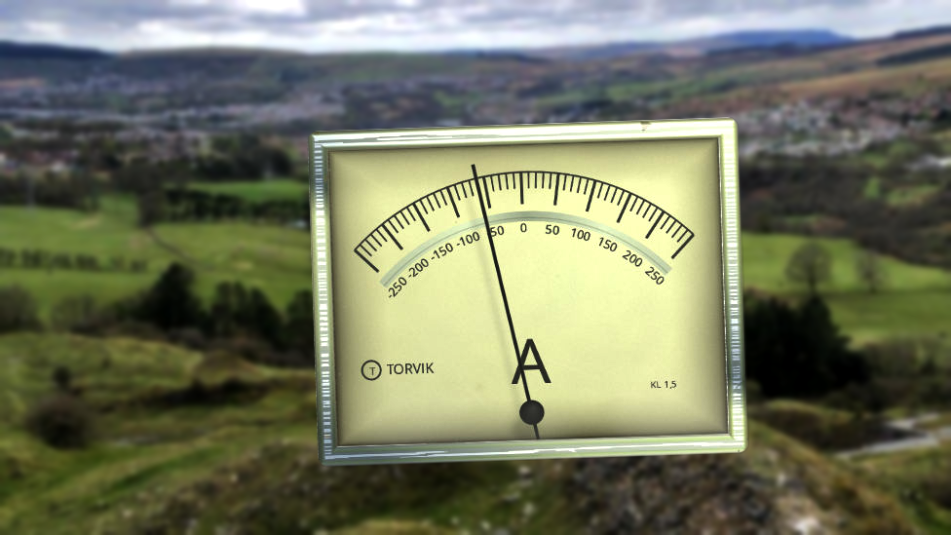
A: -60A
